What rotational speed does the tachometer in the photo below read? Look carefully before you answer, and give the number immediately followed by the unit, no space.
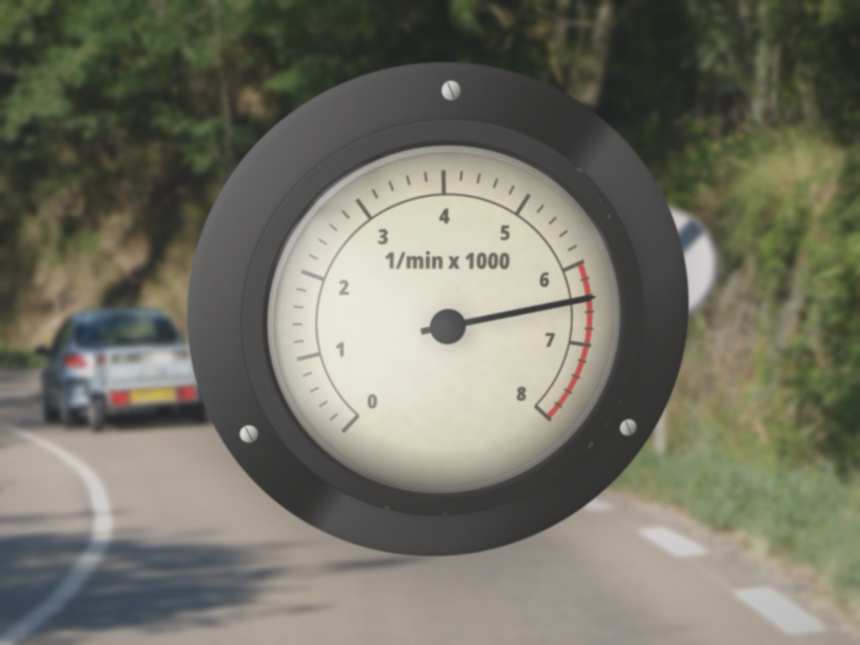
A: 6400rpm
